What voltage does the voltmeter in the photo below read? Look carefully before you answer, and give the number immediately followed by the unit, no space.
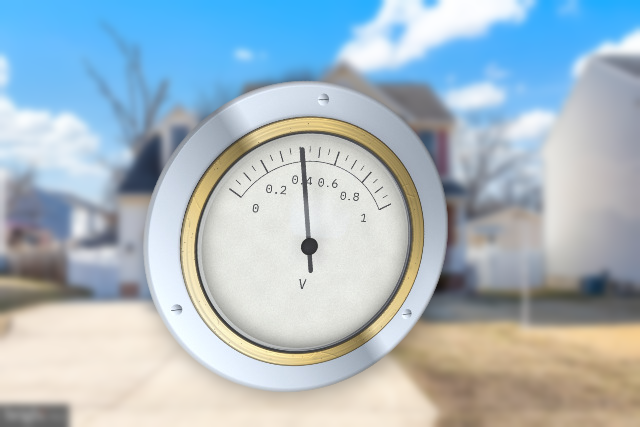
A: 0.4V
